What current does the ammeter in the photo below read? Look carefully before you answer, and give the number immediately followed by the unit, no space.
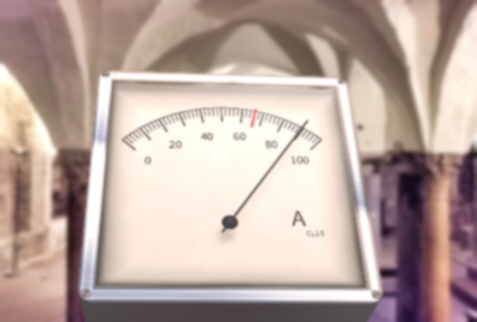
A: 90A
